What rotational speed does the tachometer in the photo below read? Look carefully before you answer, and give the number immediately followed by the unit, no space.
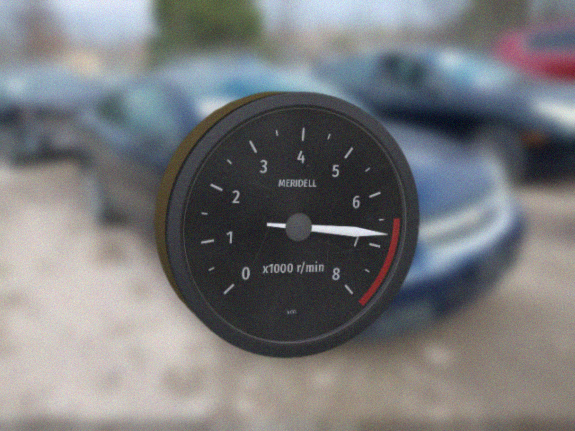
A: 6750rpm
